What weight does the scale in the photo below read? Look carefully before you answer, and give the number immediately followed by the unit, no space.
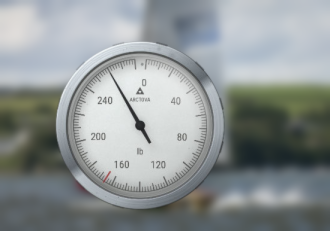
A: 260lb
